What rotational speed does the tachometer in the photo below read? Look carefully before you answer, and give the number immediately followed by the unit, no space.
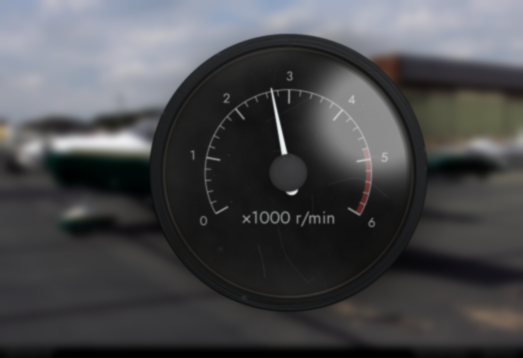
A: 2700rpm
